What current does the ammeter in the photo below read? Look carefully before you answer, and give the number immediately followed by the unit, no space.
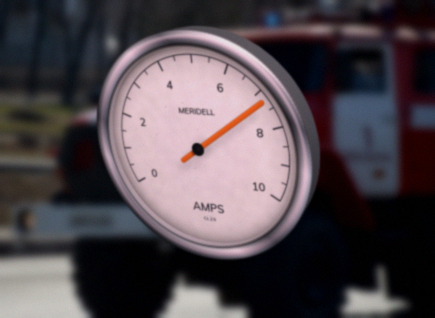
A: 7.25A
